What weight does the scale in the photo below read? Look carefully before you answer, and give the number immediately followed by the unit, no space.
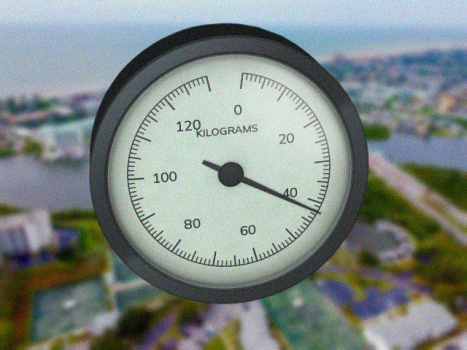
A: 42kg
